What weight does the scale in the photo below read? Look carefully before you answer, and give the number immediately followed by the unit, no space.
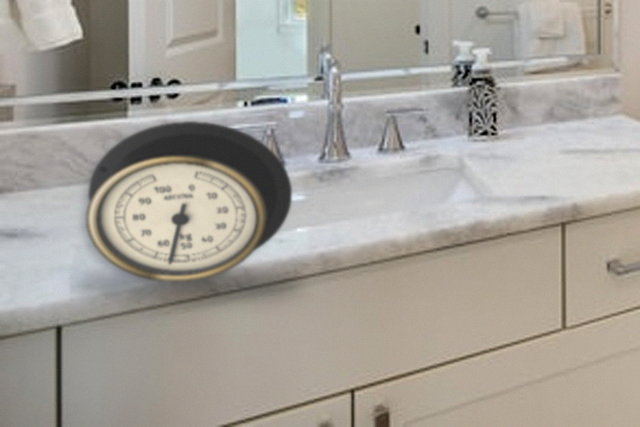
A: 55kg
